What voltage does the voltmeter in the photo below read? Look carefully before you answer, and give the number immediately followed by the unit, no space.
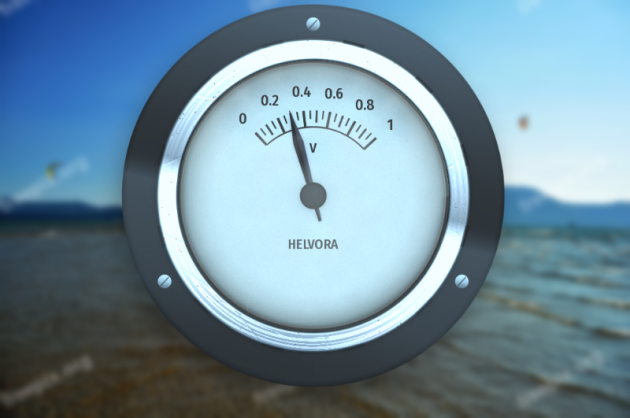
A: 0.3V
